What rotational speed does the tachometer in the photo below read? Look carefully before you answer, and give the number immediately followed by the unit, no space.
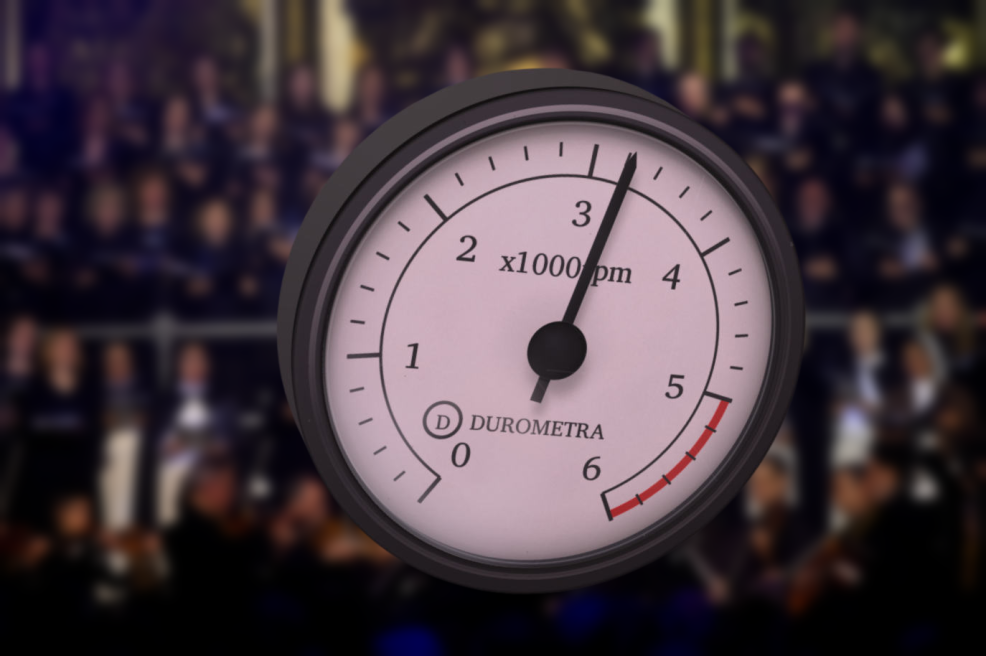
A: 3200rpm
